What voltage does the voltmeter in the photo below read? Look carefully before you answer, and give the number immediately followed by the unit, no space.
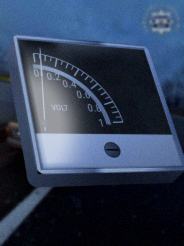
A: 0.05V
